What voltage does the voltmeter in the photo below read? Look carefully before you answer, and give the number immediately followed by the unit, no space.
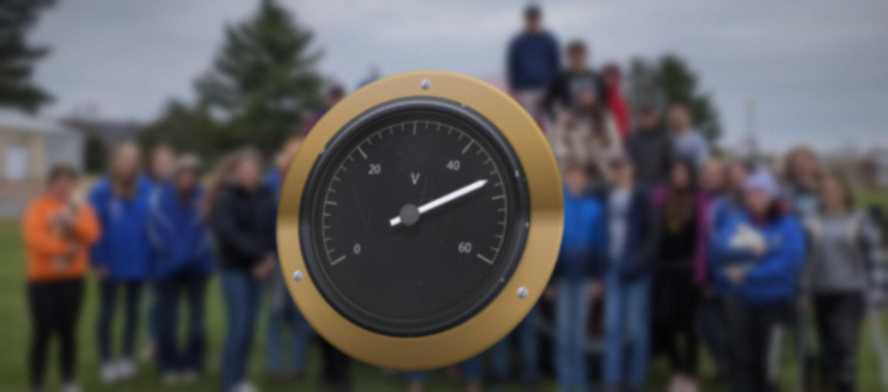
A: 47V
